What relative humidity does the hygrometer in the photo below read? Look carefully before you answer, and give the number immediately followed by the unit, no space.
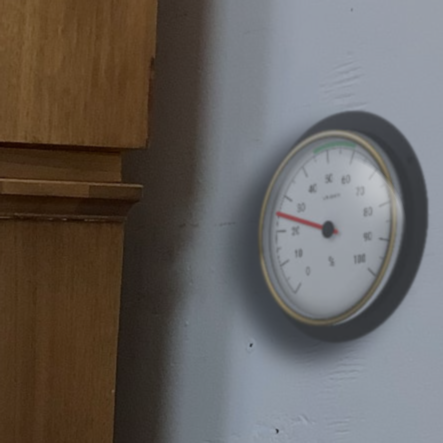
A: 25%
